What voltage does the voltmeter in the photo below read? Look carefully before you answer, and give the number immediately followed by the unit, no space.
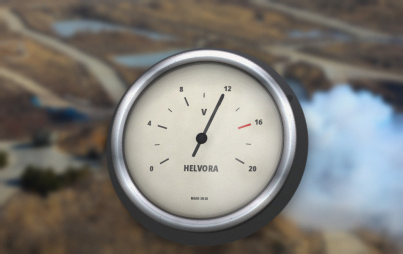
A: 12V
